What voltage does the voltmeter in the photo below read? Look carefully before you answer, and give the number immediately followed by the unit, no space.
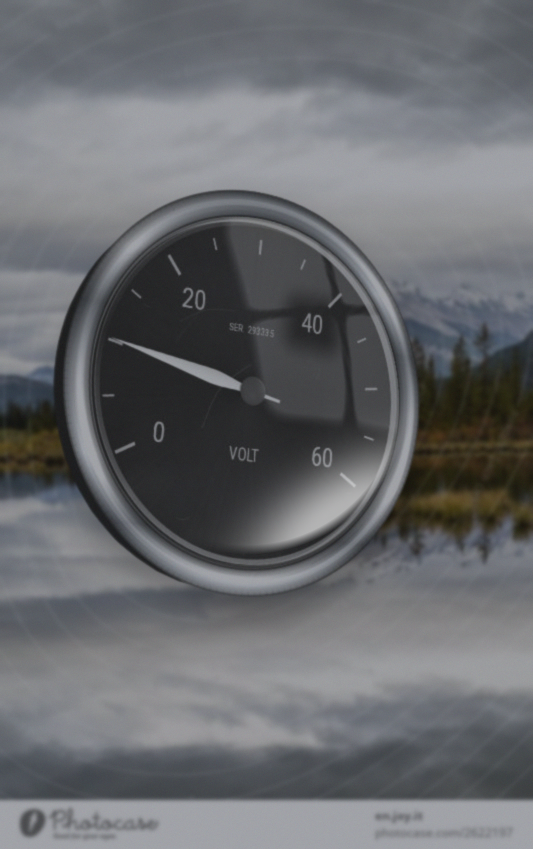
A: 10V
